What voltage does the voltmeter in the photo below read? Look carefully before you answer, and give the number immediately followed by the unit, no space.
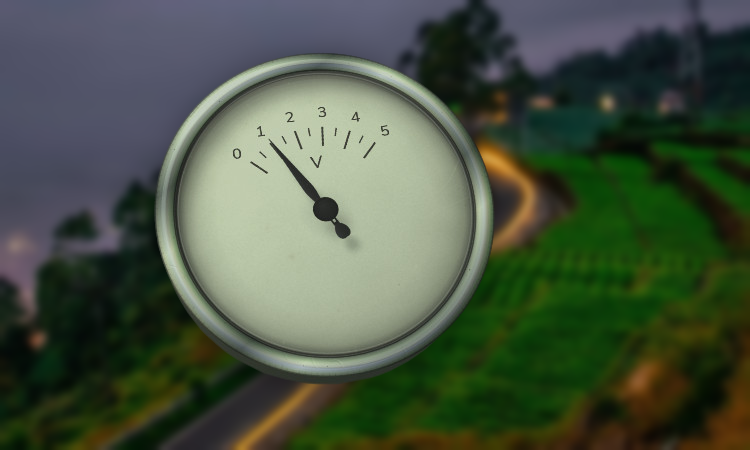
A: 1V
